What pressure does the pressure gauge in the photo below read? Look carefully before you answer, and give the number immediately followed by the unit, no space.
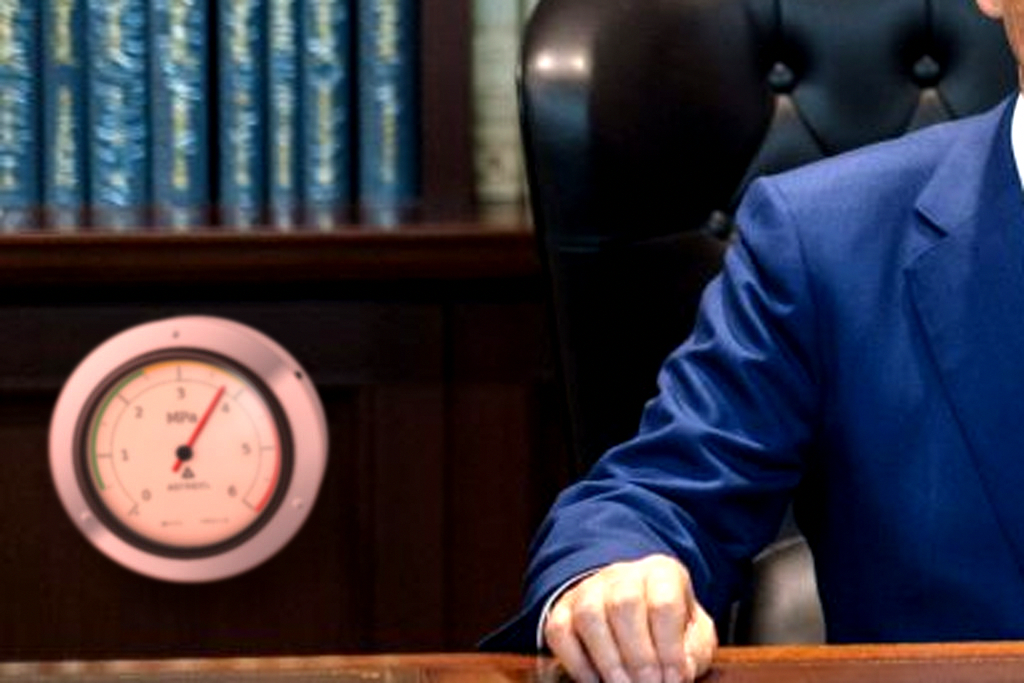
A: 3.75MPa
